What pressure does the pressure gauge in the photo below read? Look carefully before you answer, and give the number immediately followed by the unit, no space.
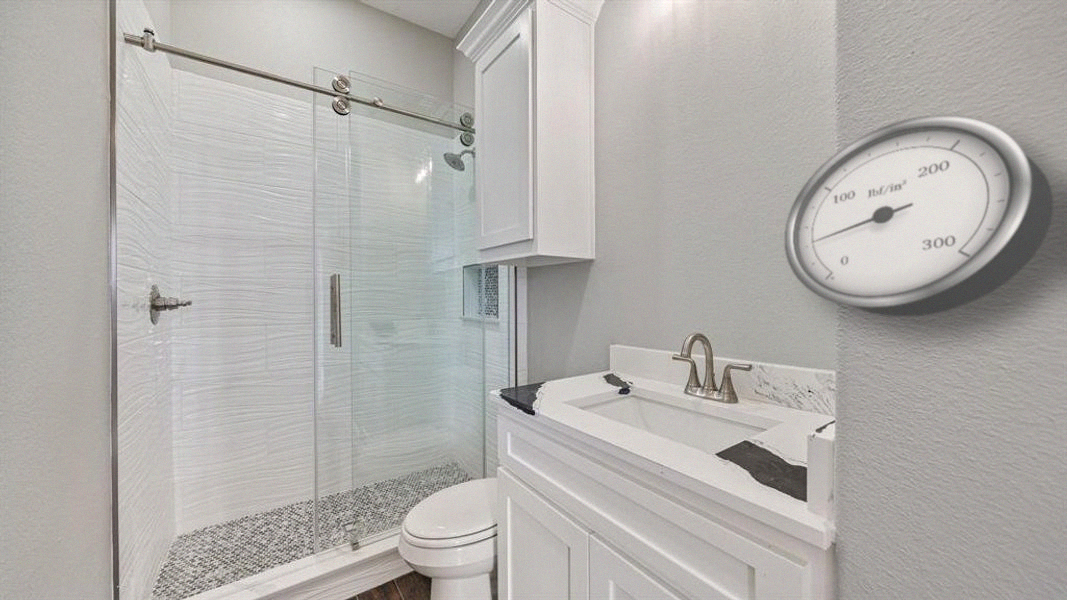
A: 40psi
